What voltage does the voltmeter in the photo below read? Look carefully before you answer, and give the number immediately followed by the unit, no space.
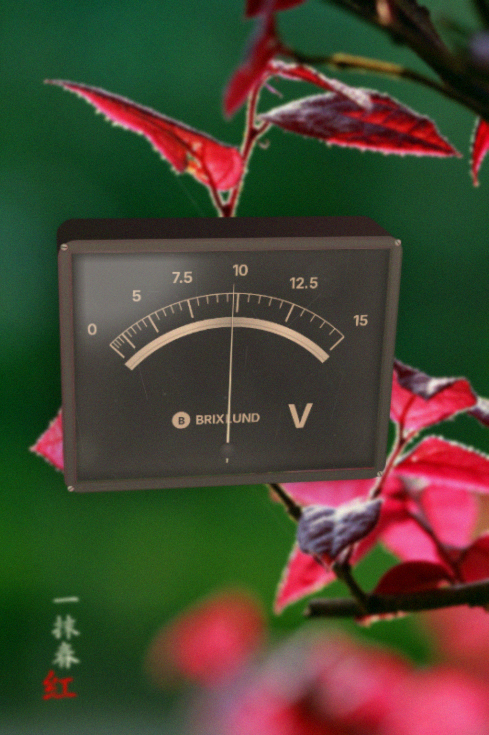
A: 9.75V
